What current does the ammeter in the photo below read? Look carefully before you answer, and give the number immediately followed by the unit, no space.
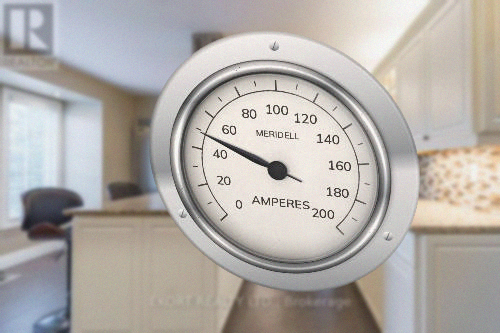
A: 50A
